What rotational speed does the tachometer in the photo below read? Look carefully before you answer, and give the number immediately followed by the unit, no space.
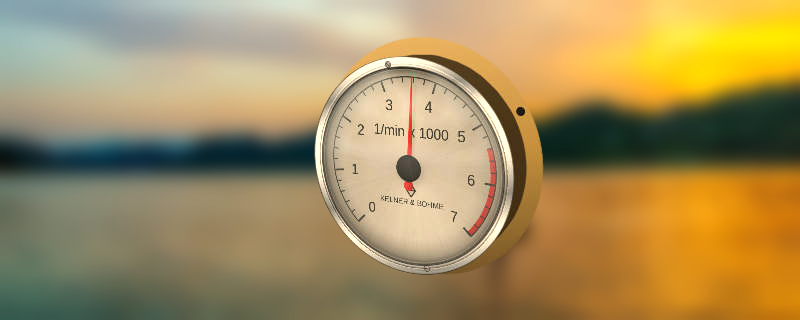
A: 3600rpm
